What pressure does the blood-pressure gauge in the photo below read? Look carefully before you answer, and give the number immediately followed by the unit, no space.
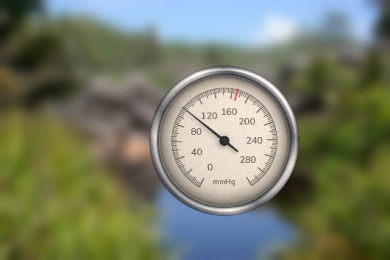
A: 100mmHg
